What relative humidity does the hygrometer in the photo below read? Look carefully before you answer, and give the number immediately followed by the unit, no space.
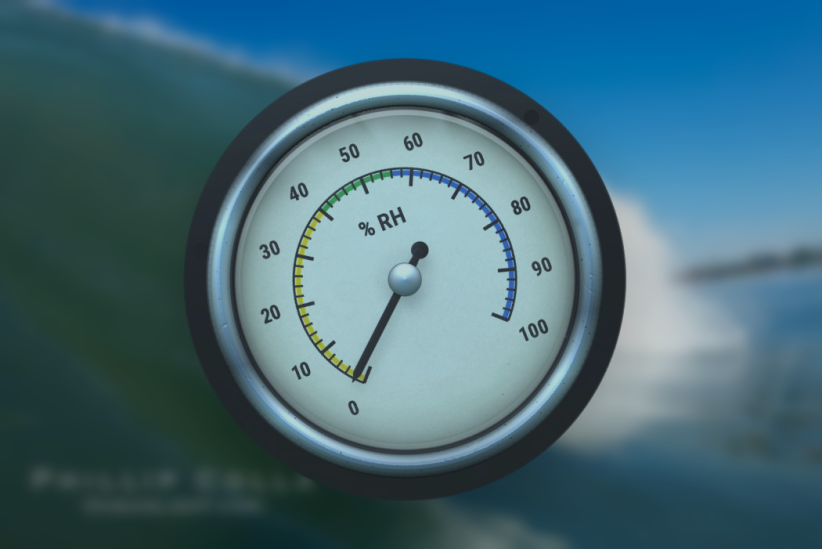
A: 2%
